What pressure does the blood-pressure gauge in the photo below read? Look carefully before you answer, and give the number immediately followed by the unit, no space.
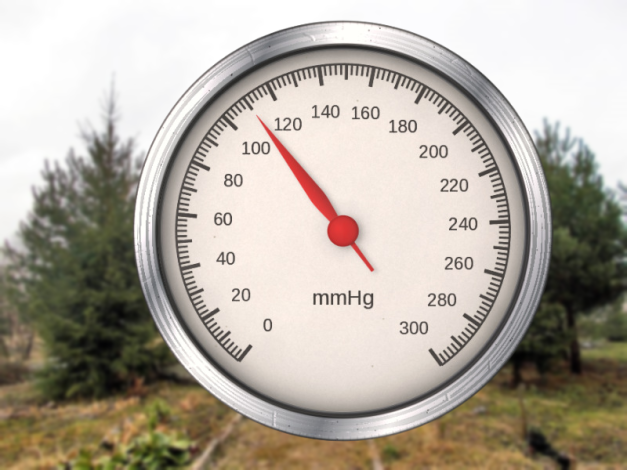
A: 110mmHg
